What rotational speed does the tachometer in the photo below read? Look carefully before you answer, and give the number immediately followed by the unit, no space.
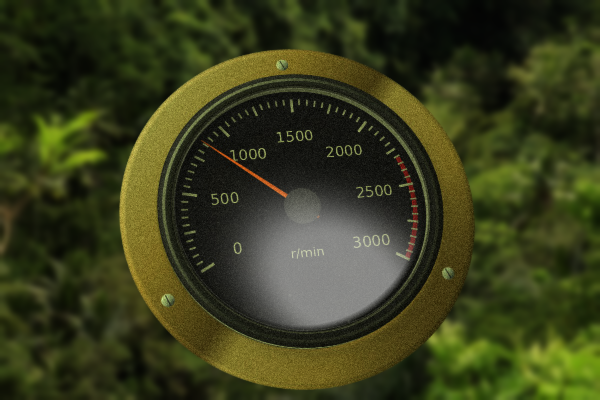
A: 850rpm
